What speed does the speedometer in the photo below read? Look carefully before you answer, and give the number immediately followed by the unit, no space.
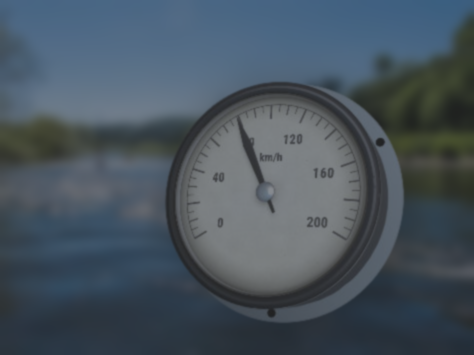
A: 80km/h
